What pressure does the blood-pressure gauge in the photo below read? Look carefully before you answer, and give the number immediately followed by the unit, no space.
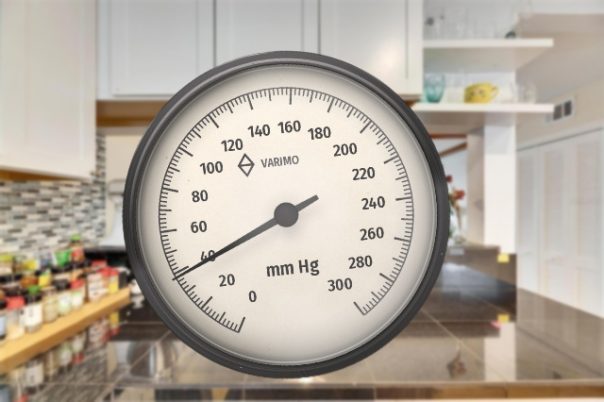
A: 38mmHg
